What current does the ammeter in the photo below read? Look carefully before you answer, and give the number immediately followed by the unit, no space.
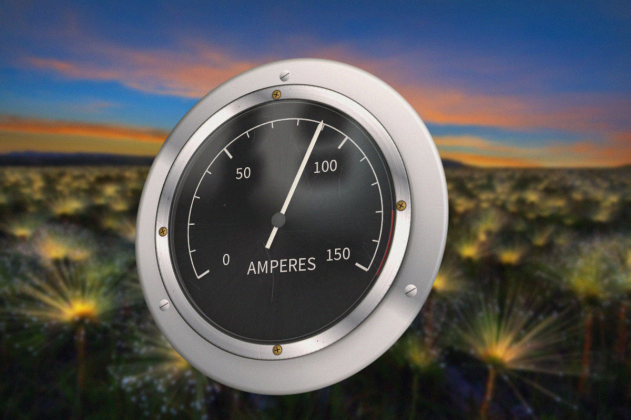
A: 90A
